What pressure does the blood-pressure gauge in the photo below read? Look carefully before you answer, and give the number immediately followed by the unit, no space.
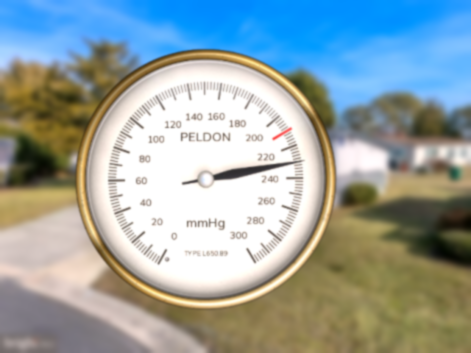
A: 230mmHg
